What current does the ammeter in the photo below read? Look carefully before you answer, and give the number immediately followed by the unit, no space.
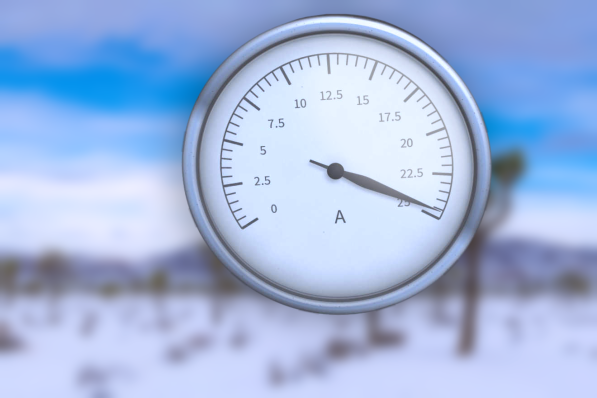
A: 24.5A
